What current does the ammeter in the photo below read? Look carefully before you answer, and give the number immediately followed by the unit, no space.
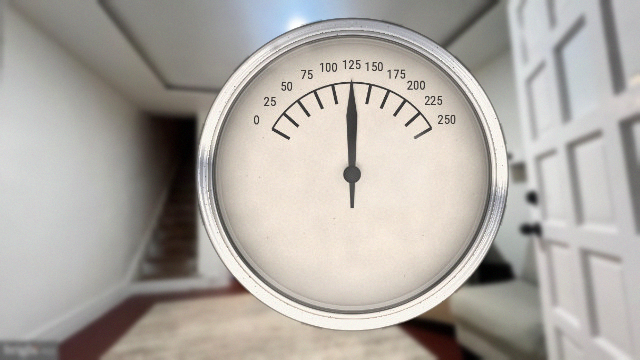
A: 125A
